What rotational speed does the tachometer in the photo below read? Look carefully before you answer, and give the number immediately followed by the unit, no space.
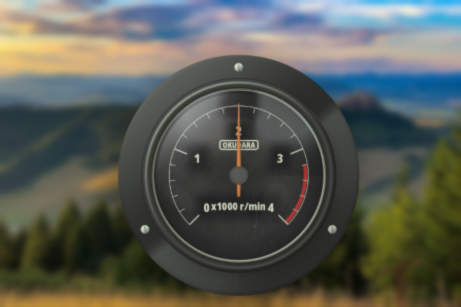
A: 2000rpm
